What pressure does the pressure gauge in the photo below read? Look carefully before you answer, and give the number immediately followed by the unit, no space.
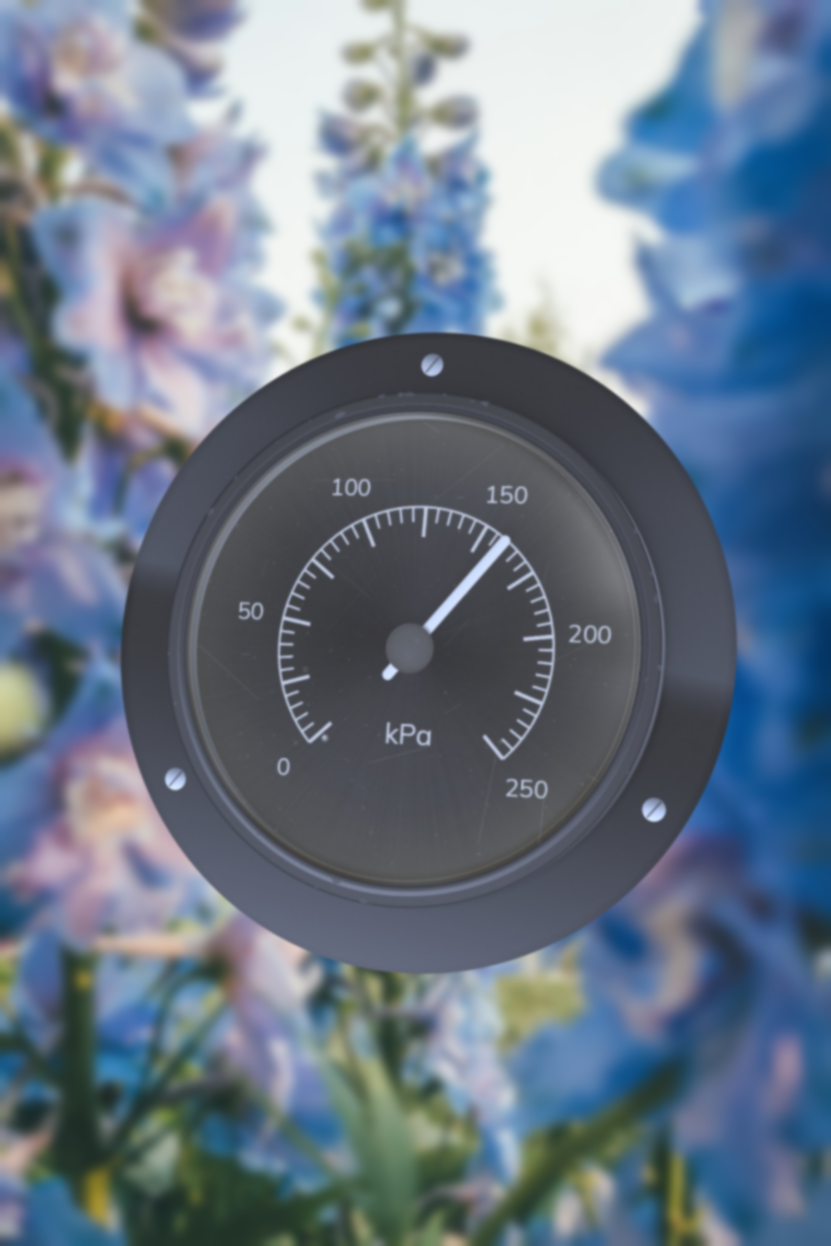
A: 160kPa
